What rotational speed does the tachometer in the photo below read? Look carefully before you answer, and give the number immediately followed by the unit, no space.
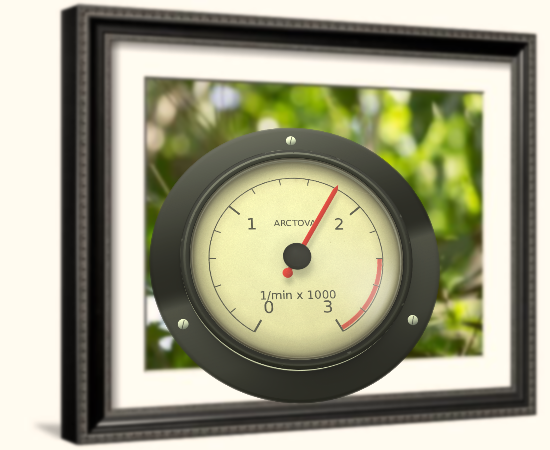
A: 1800rpm
